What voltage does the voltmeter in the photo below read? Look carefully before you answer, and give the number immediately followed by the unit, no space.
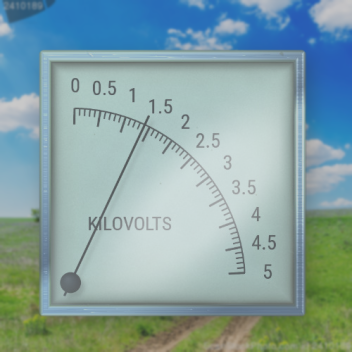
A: 1.4kV
